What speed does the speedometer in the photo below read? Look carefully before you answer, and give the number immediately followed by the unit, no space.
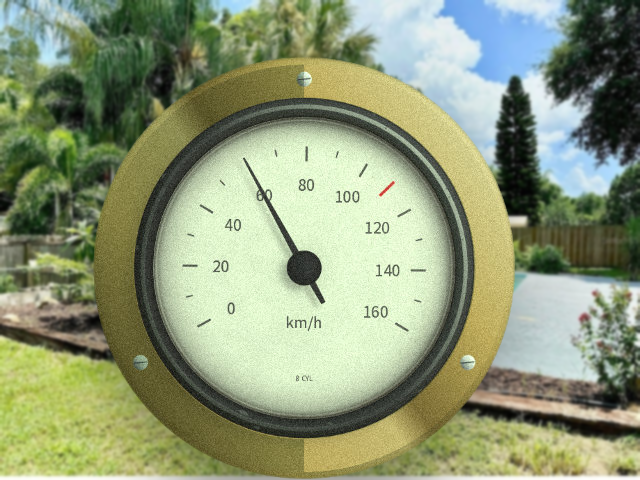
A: 60km/h
